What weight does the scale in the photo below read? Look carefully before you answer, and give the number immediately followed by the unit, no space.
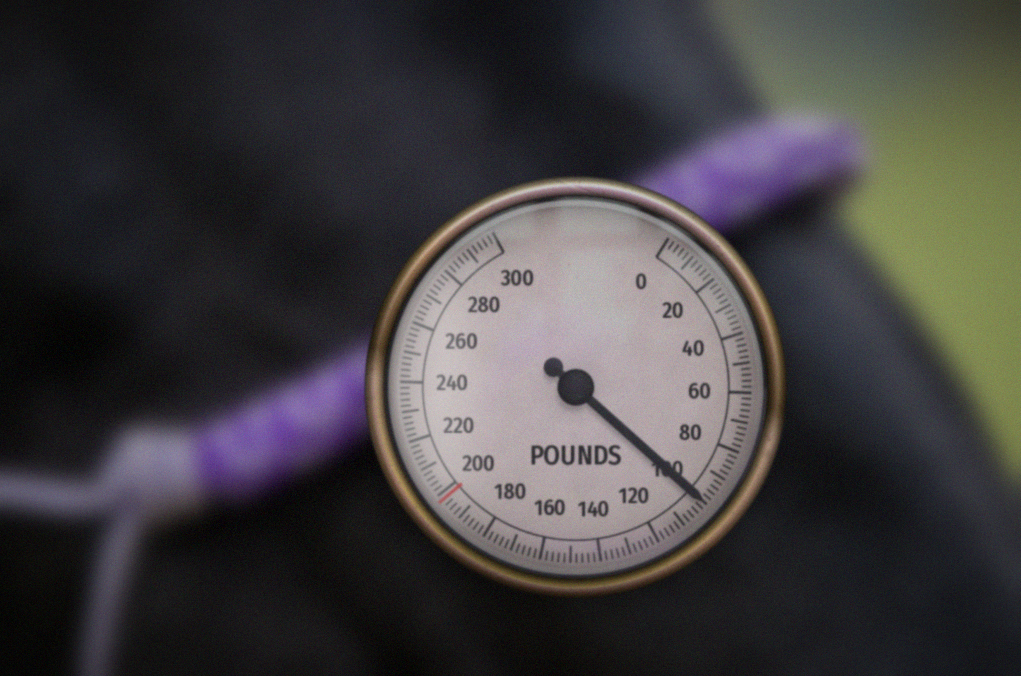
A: 100lb
